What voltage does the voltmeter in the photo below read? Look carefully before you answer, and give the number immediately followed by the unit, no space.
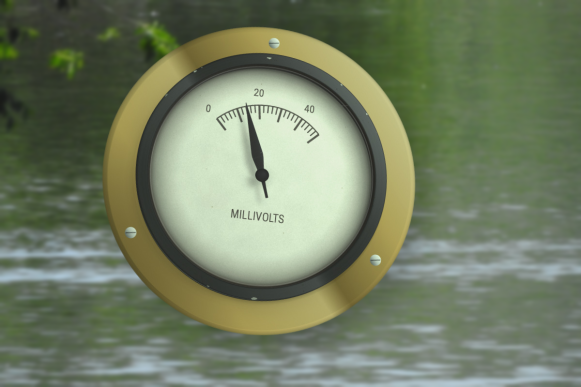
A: 14mV
